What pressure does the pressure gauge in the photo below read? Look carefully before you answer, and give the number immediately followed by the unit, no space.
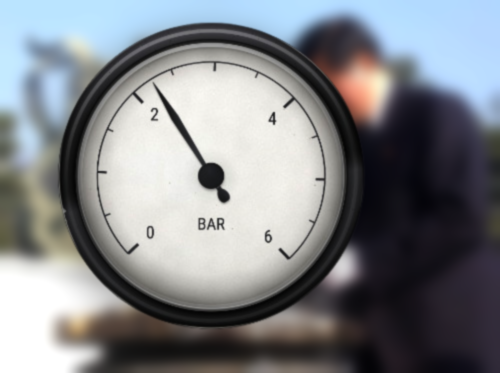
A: 2.25bar
